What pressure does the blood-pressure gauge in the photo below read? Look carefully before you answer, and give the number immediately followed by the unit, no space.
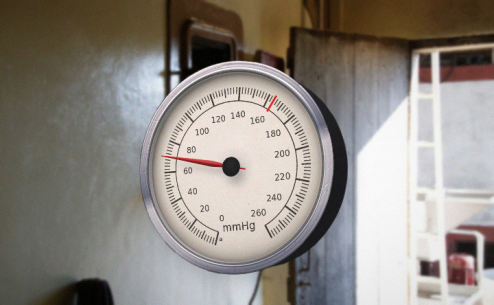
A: 70mmHg
